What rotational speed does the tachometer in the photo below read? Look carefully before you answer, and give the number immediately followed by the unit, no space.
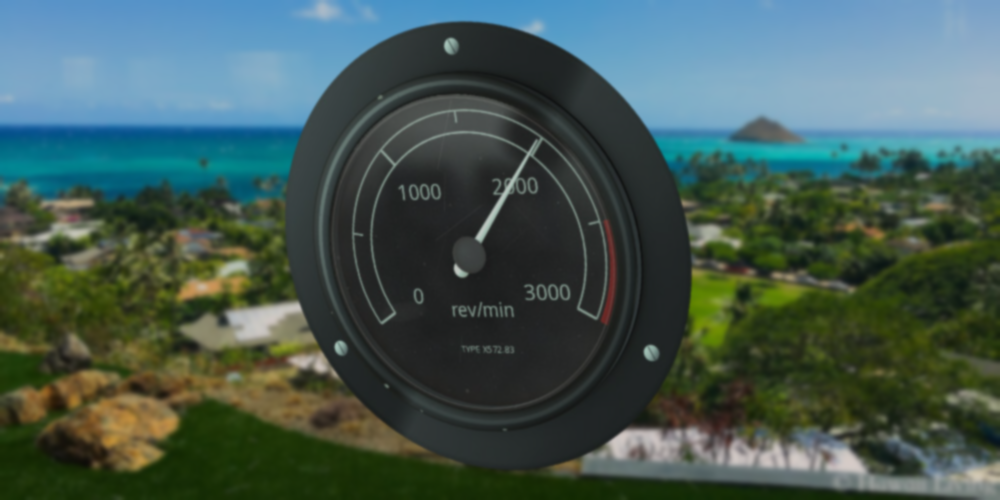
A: 2000rpm
